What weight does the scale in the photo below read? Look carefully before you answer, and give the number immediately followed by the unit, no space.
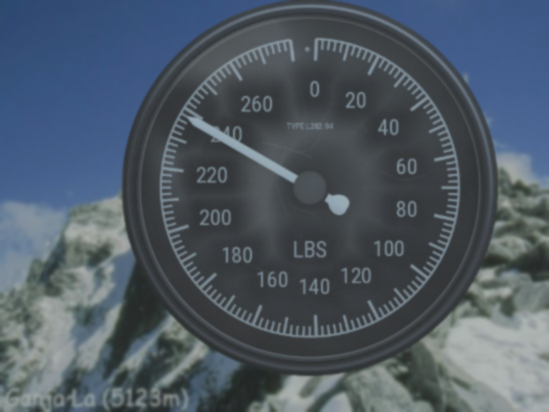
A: 238lb
